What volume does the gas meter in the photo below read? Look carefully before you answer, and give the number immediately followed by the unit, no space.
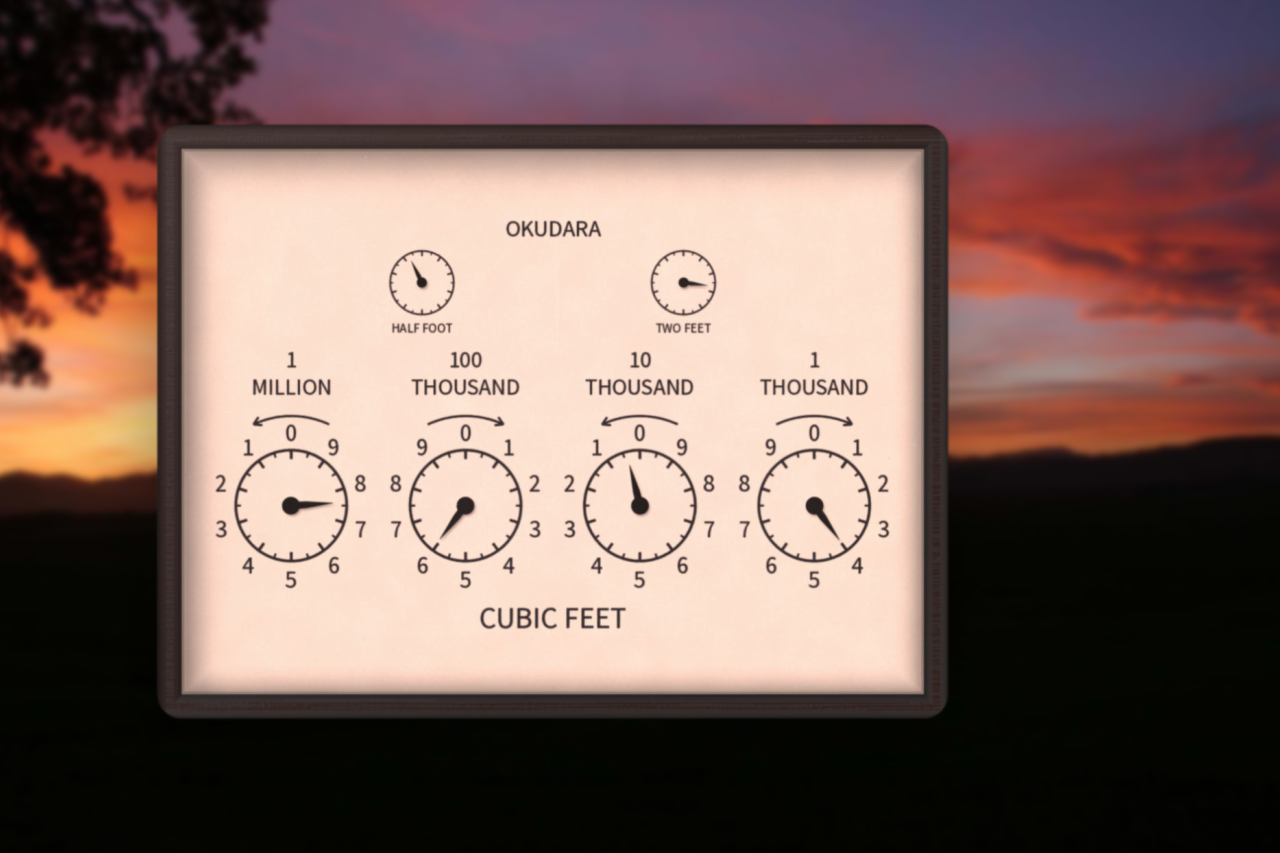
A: 760400ft³
